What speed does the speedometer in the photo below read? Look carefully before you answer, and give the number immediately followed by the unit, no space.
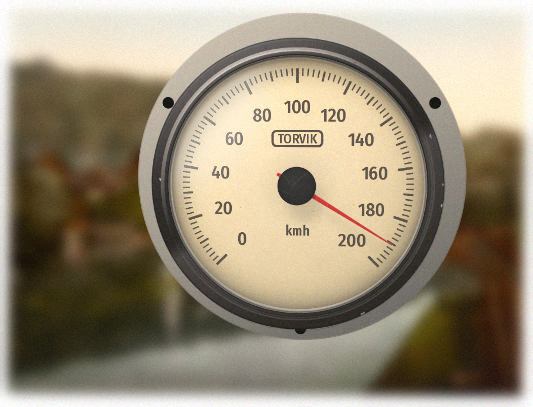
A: 190km/h
